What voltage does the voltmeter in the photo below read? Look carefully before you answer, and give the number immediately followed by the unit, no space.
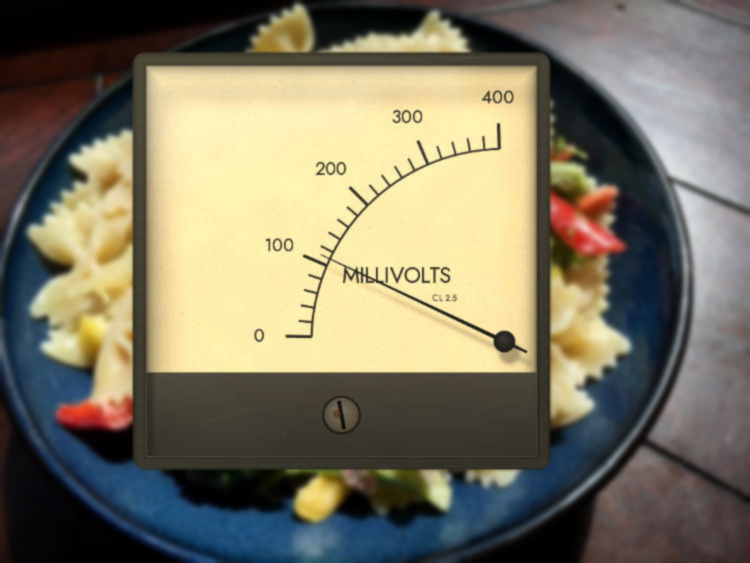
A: 110mV
